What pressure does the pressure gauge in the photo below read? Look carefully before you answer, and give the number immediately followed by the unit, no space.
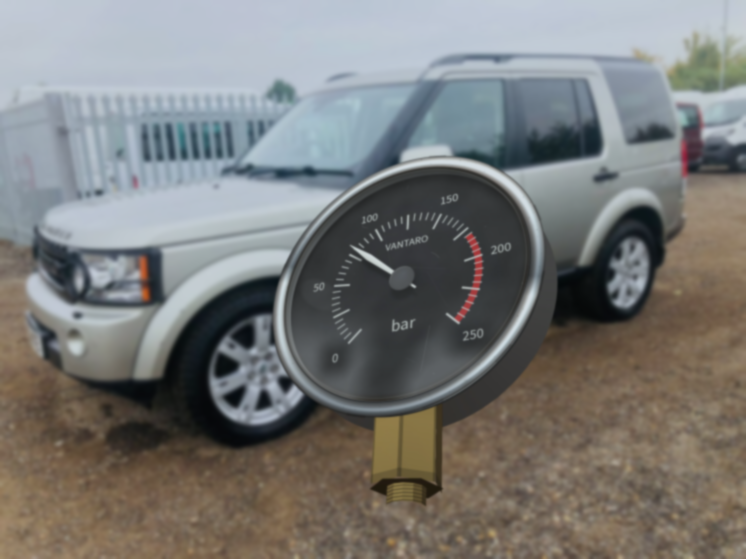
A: 80bar
